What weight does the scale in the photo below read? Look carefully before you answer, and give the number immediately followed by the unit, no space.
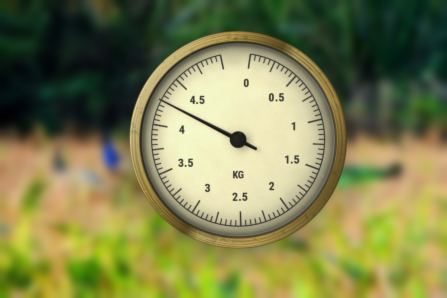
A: 4.25kg
